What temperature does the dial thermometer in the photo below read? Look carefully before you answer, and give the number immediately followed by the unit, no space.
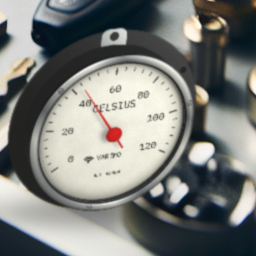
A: 44°C
